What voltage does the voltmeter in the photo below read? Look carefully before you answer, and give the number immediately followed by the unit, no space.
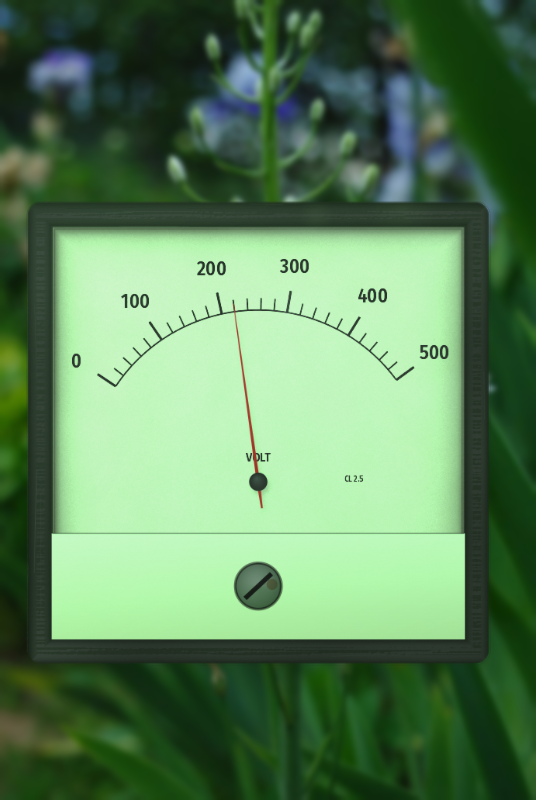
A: 220V
